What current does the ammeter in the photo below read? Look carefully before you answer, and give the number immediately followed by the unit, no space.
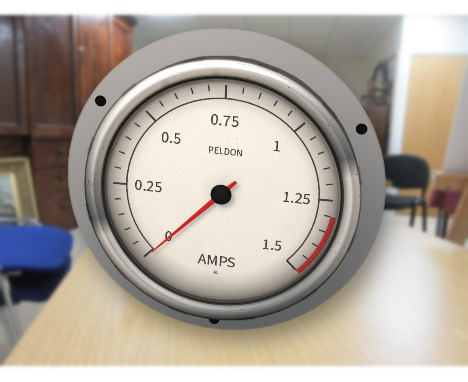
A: 0A
